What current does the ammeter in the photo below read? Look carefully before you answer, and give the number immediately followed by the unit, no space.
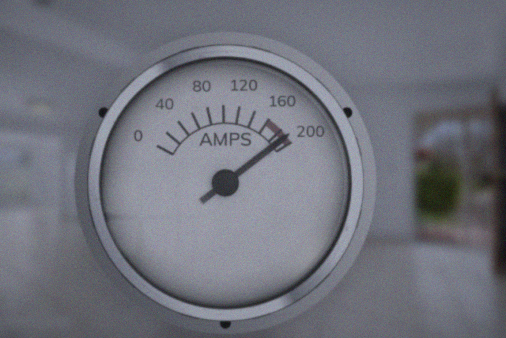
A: 190A
